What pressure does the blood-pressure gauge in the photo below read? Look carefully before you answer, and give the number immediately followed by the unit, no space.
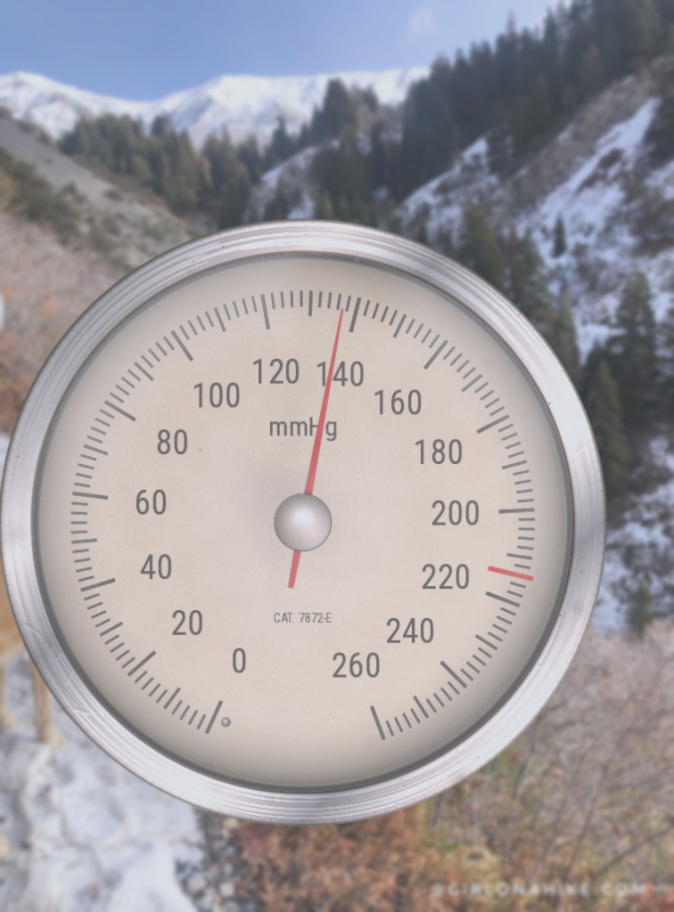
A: 137mmHg
